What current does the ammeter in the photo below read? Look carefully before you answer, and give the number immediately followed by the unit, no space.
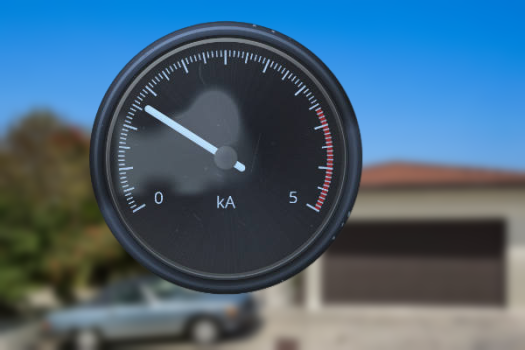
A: 1.3kA
